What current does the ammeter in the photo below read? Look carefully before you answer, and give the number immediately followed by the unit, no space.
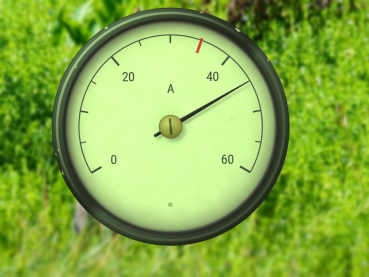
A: 45A
